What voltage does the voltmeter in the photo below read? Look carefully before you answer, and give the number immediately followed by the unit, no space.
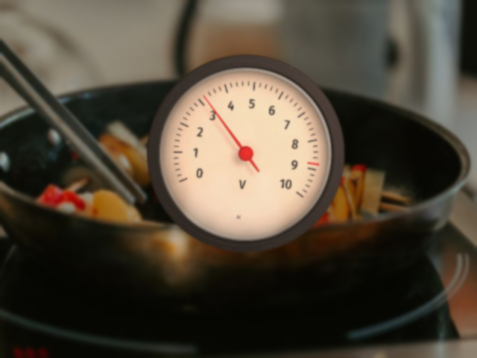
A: 3.2V
